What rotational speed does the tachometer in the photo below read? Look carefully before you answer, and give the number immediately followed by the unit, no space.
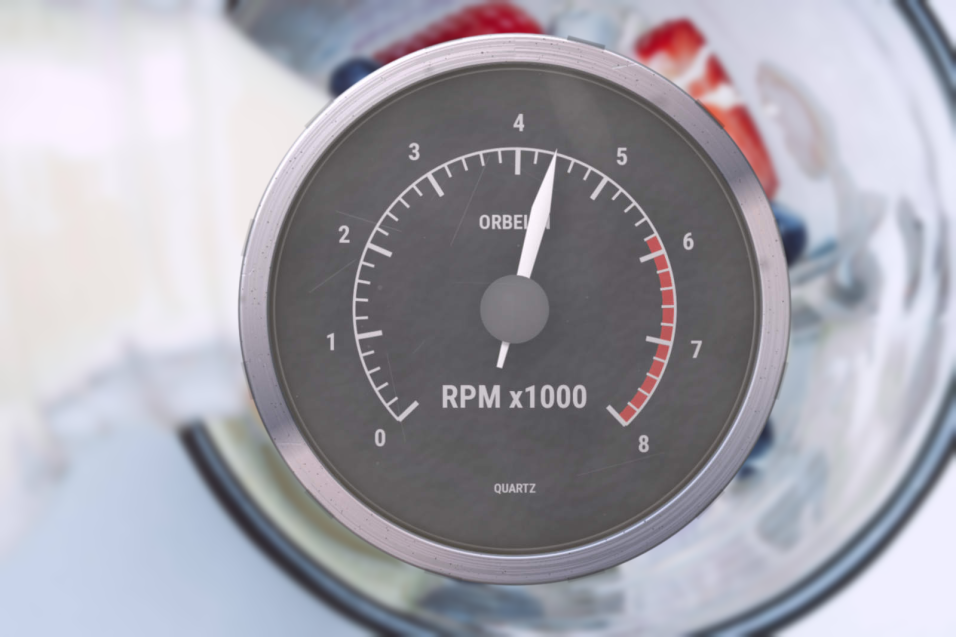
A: 4400rpm
